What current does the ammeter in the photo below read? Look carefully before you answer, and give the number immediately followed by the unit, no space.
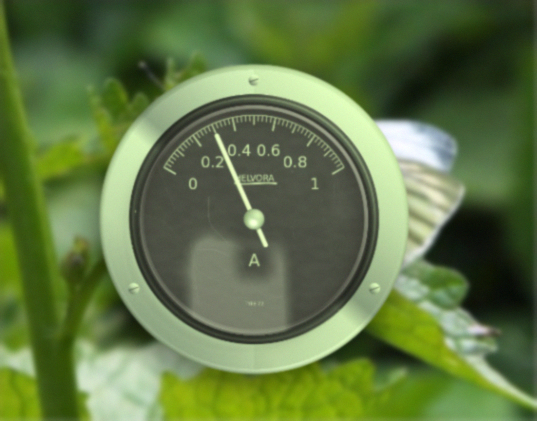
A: 0.3A
